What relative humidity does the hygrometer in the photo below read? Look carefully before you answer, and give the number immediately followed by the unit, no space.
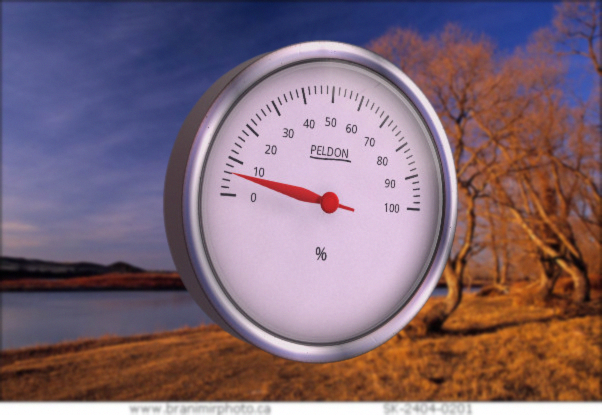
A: 6%
